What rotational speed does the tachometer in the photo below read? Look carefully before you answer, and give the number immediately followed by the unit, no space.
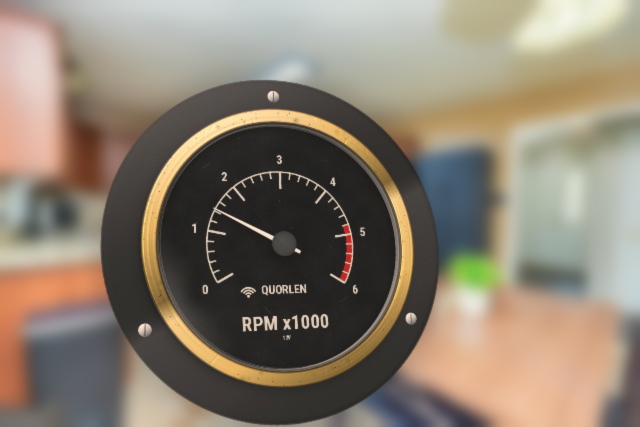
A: 1400rpm
